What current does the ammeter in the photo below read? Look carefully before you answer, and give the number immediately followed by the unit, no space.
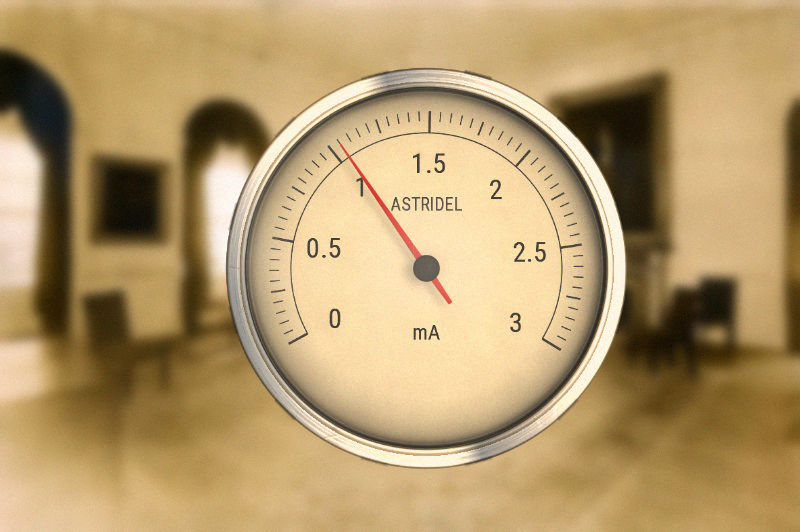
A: 1.05mA
